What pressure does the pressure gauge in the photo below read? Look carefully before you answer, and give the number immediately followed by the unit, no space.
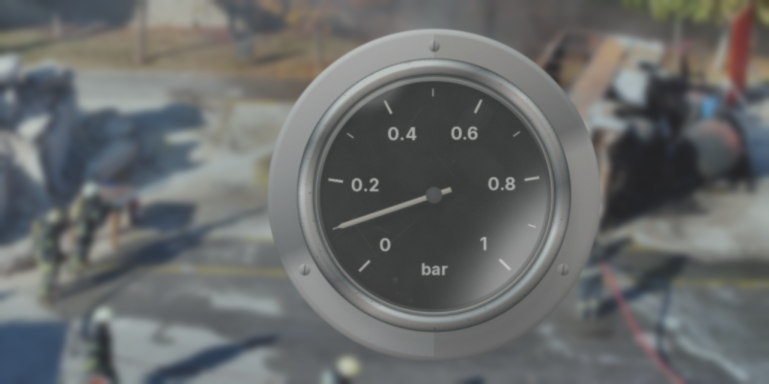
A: 0.1bar
